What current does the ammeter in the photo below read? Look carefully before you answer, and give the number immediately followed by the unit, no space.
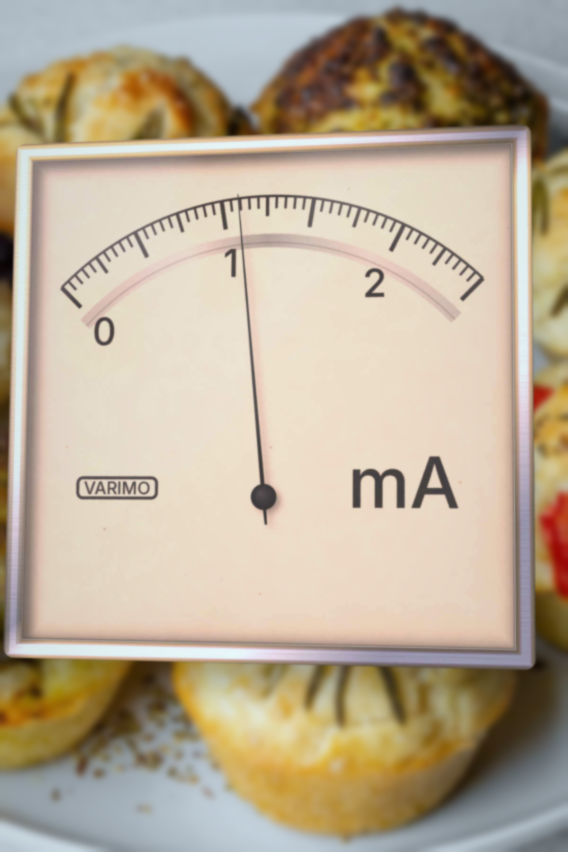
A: 1.1mA
